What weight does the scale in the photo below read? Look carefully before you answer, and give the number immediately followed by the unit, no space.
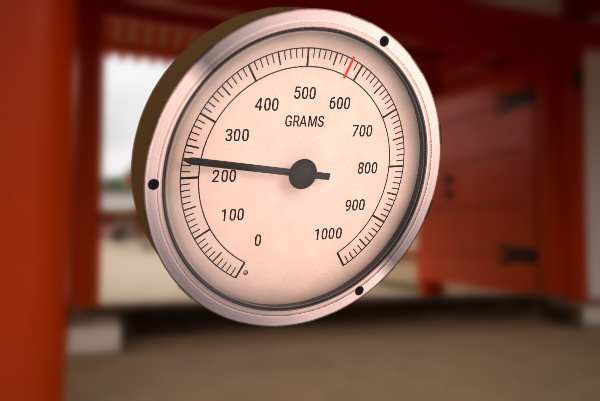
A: 230g
